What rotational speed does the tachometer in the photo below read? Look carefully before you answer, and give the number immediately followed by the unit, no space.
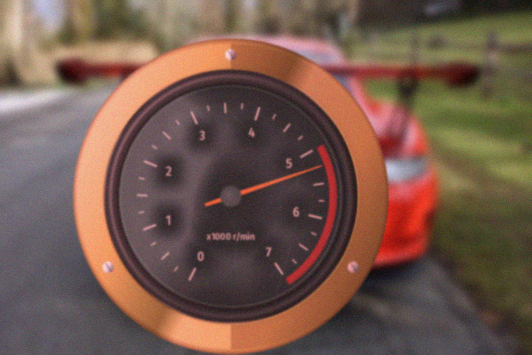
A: 5250rpm
